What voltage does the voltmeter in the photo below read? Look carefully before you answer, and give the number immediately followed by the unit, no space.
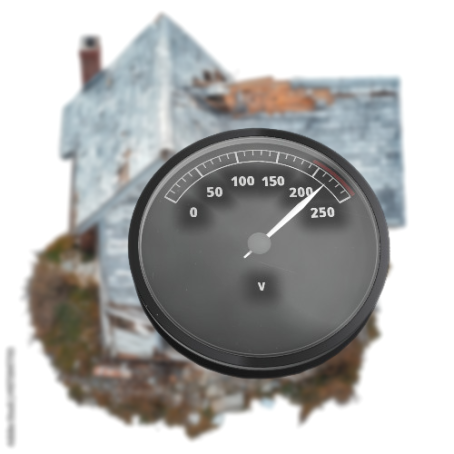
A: 220V
